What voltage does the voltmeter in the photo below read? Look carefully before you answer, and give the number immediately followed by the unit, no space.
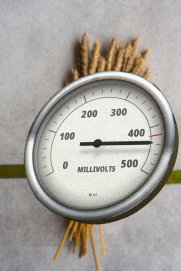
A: 440mV
